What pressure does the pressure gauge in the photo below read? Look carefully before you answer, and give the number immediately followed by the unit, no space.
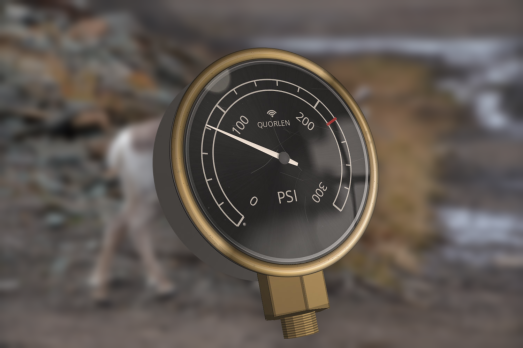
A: 80psi
